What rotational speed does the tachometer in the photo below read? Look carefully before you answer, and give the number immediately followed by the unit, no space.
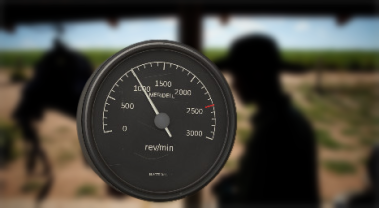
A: 1000rpm
